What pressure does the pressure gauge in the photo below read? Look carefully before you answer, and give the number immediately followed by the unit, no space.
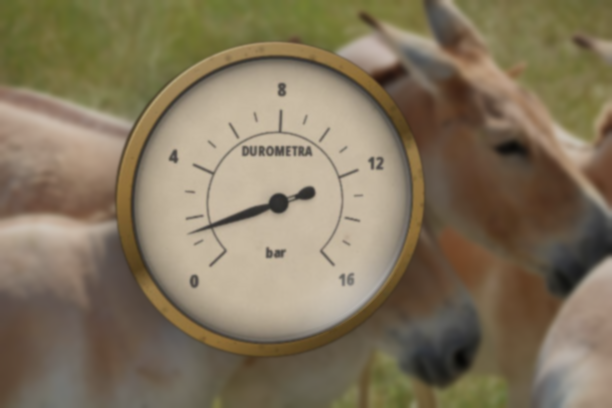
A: 1.5bar
